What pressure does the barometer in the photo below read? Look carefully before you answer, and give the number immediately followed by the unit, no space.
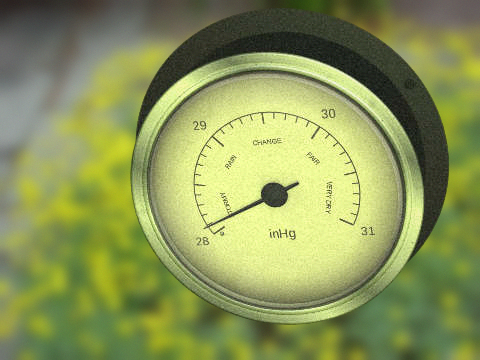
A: 28.1inHg
